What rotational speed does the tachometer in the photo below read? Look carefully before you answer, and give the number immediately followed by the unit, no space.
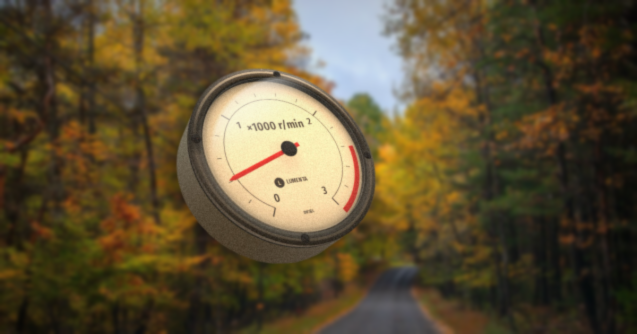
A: 400rpm
